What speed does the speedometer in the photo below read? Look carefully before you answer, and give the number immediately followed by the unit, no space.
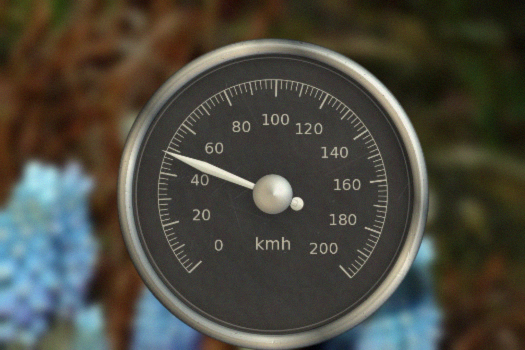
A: 48km/h
